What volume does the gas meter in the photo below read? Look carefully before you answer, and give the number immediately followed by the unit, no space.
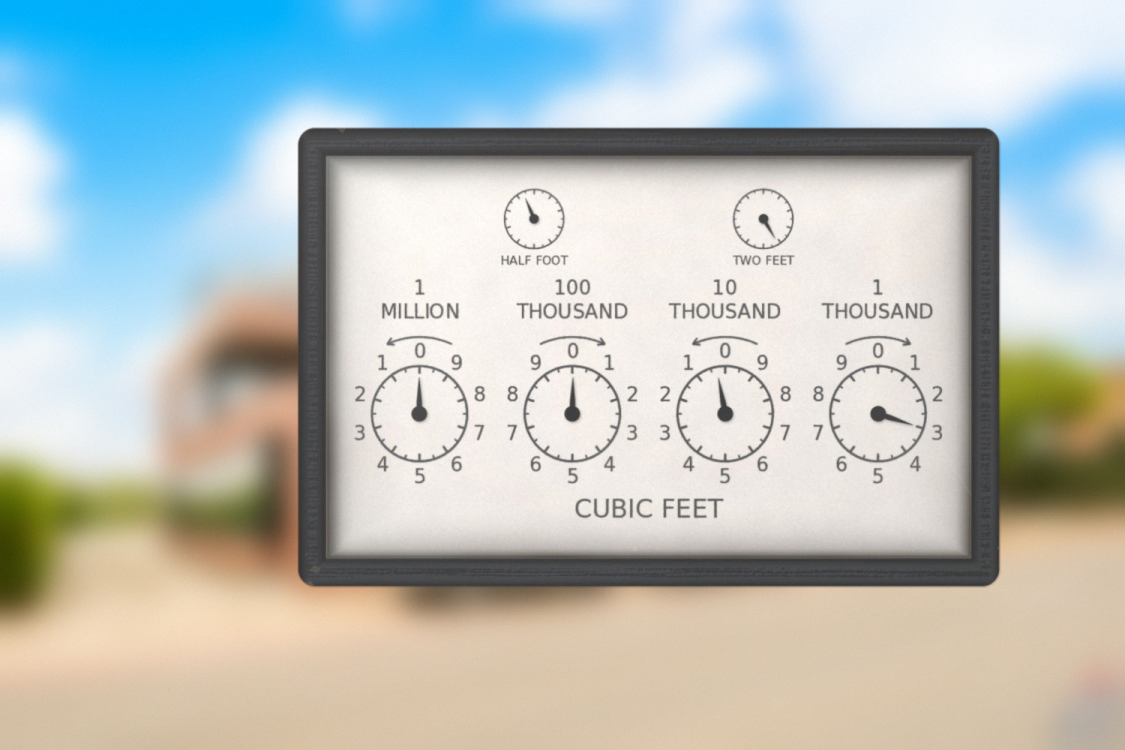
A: 300ft³
